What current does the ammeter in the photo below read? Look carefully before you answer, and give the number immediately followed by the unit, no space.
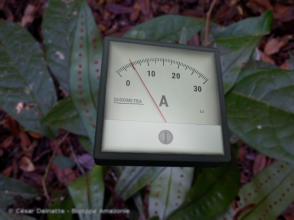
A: 5A
